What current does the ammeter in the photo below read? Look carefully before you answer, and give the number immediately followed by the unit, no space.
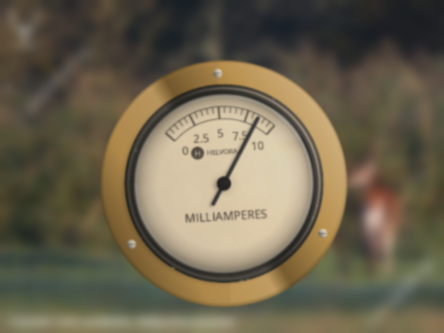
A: 8.5mA
